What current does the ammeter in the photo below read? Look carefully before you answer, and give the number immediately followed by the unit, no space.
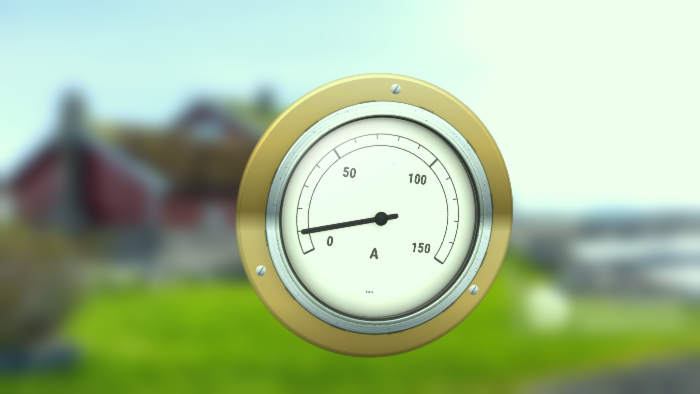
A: 10A
